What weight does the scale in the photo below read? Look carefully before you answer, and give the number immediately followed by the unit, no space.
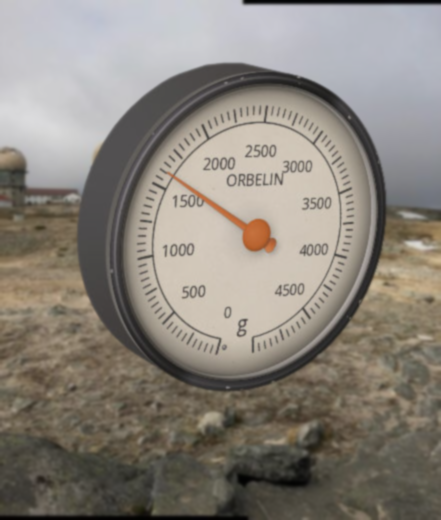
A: 1600g
